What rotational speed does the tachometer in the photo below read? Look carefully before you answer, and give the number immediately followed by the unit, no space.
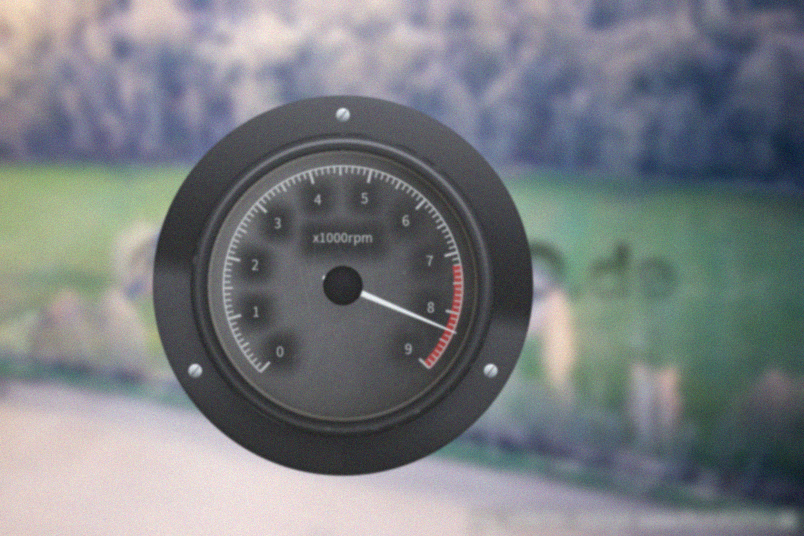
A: 8300rpm
